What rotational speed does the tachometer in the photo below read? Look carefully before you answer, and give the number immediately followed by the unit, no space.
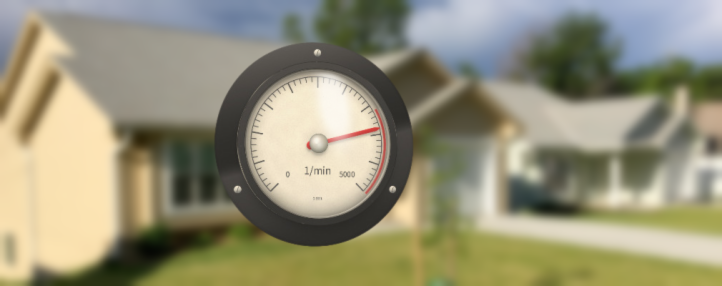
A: 3900rpm
